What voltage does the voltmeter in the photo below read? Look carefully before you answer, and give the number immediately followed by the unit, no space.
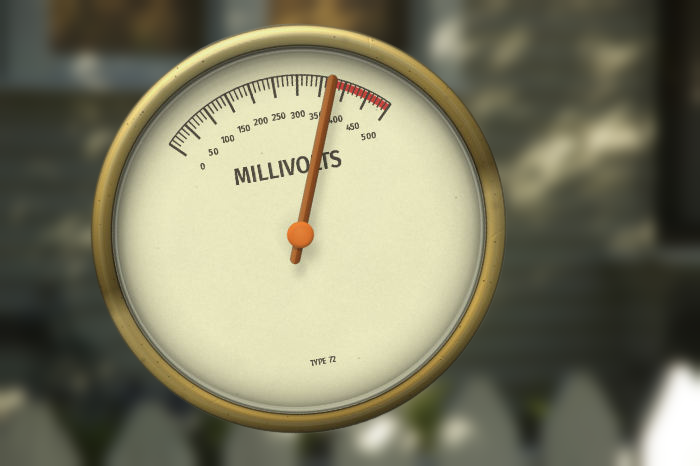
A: 370mV
